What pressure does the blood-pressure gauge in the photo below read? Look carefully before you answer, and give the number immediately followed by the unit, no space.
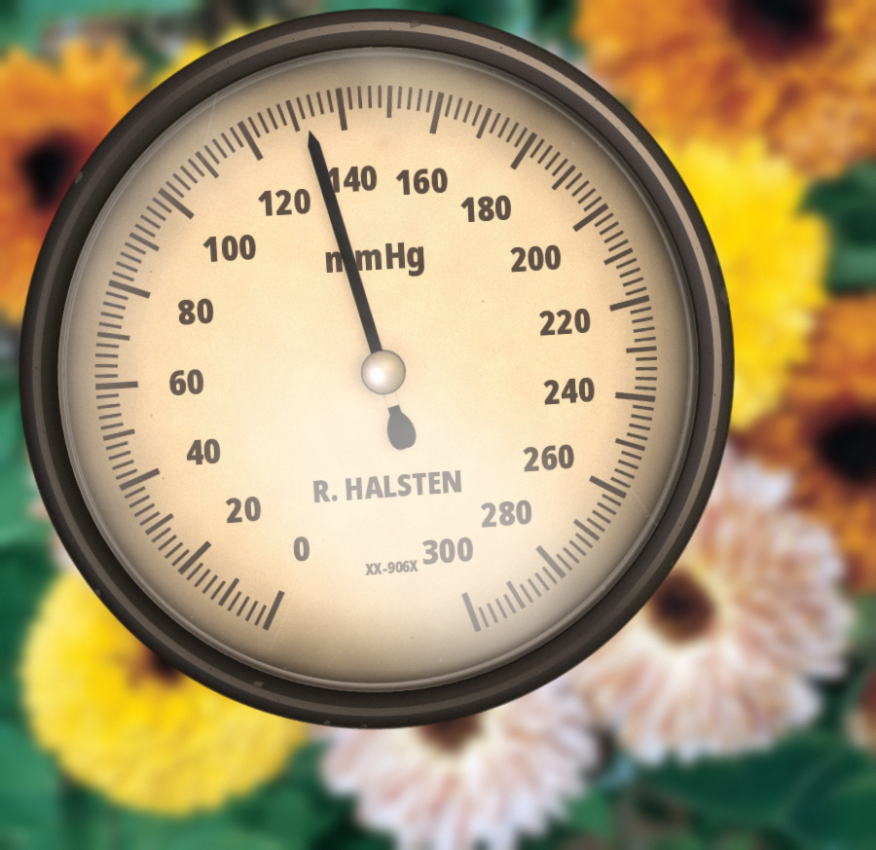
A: 132mmHg
